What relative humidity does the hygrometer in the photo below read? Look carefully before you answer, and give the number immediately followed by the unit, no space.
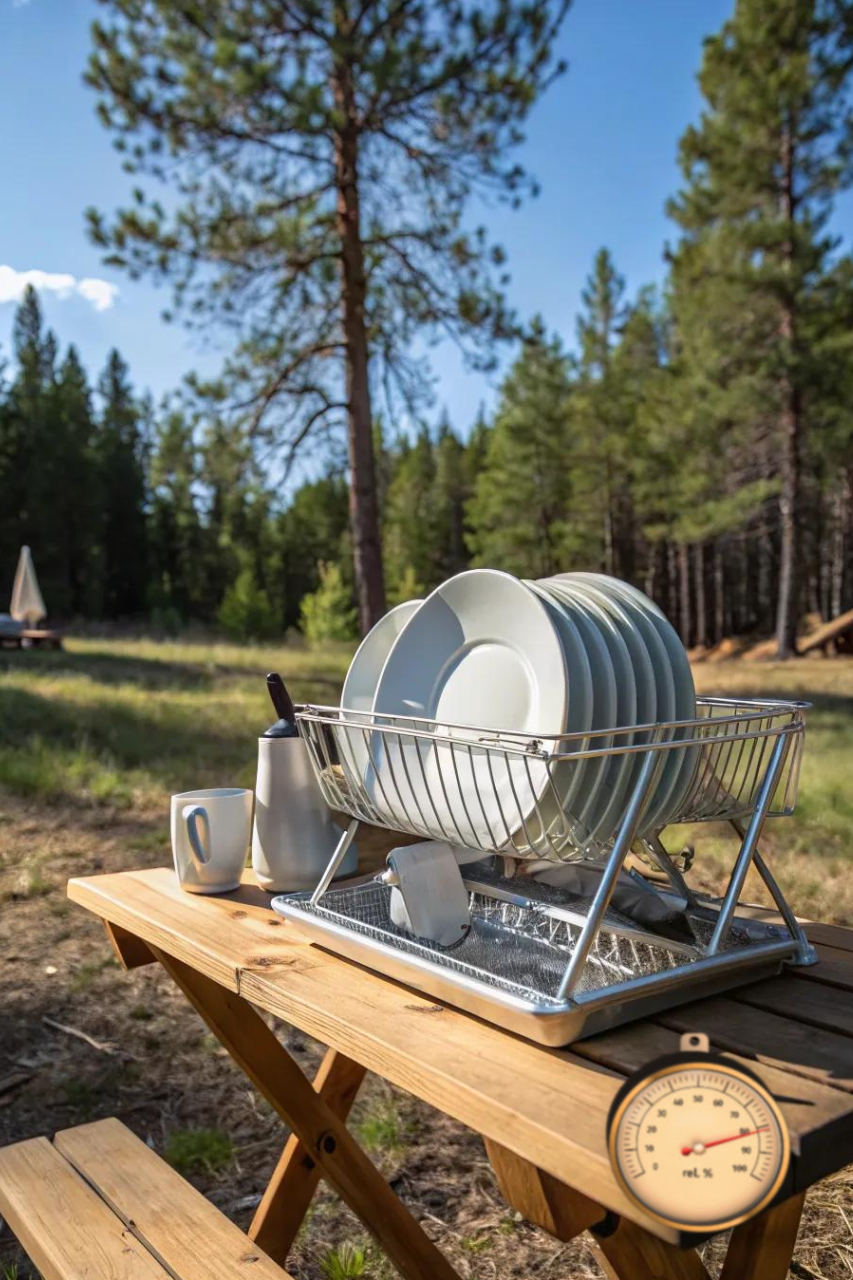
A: 80%
